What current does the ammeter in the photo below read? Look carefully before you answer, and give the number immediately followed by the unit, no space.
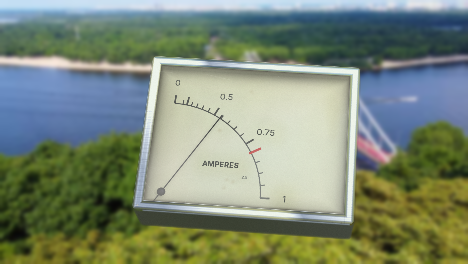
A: 0.55A
